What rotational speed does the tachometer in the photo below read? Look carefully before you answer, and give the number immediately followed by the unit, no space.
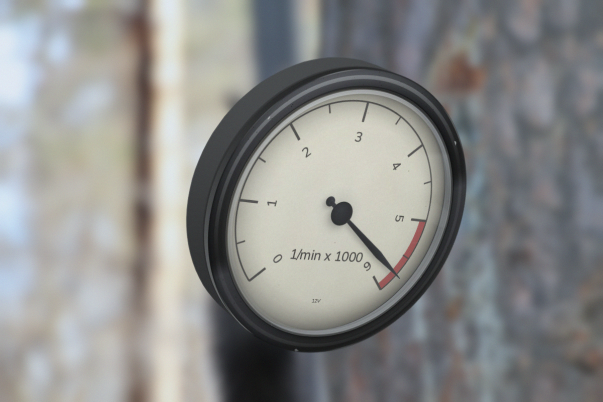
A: 5750rpm
